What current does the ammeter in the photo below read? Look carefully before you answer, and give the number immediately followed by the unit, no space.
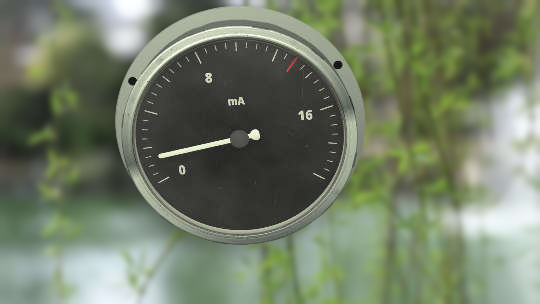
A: 1.5mA
